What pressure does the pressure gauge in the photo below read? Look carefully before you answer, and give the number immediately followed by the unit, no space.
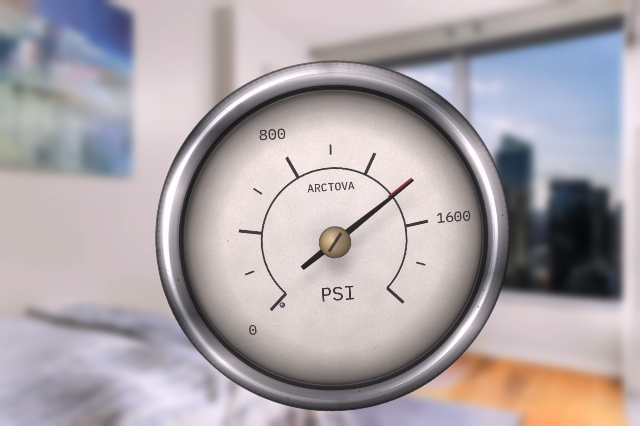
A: 1400psi
